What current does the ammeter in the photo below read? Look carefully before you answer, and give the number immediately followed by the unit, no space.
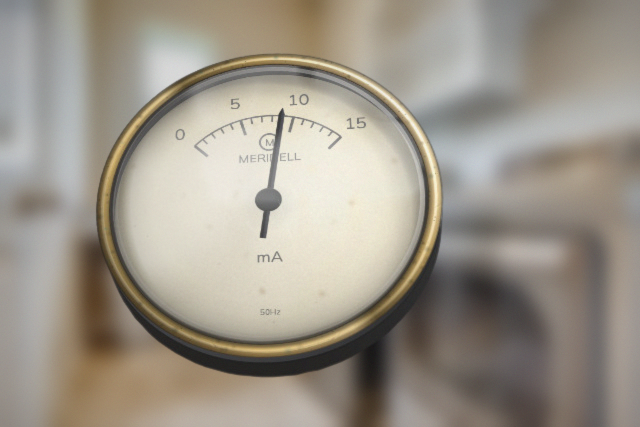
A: 9mA
